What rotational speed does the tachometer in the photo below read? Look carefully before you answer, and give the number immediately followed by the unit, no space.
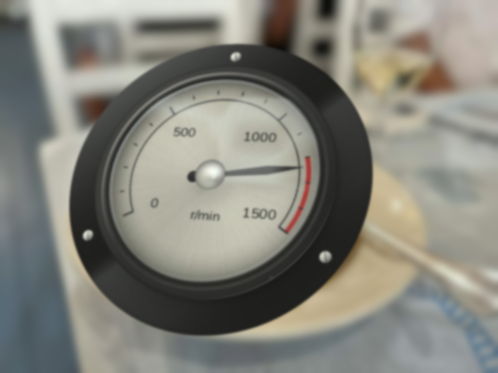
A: 1250rpm
